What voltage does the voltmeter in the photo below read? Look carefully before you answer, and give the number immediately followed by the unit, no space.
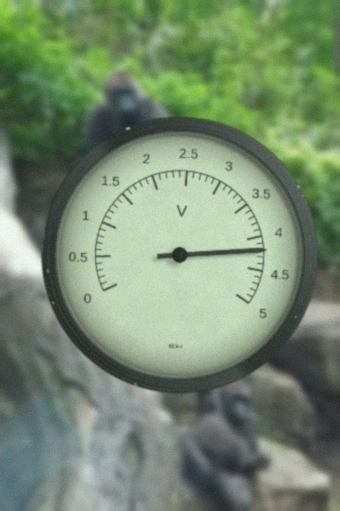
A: 4.2V
